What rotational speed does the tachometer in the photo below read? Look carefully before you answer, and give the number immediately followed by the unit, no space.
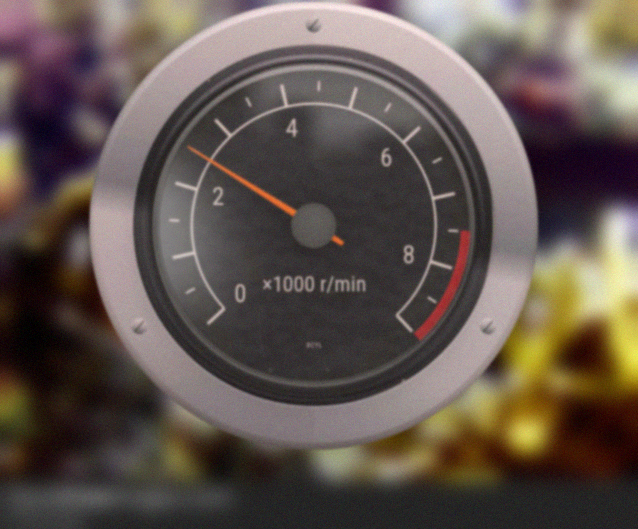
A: 2500rpm
